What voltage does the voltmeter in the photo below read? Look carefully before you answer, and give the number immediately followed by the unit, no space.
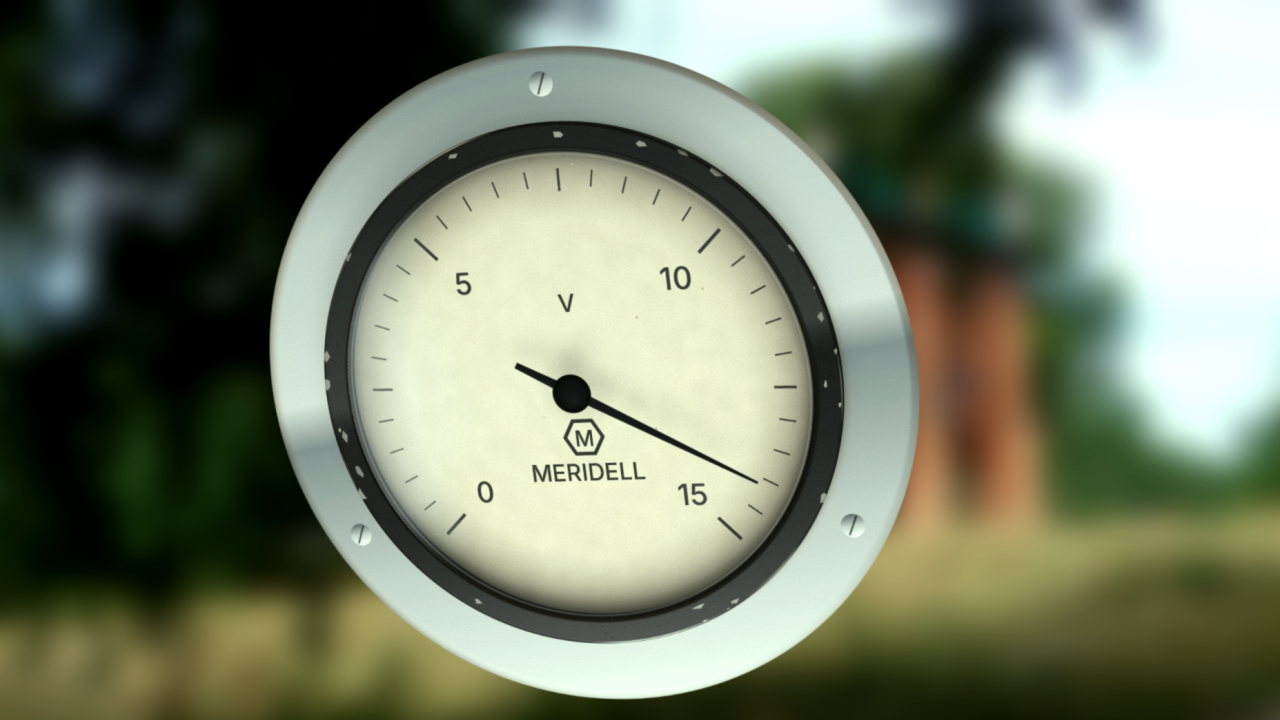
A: 14V
